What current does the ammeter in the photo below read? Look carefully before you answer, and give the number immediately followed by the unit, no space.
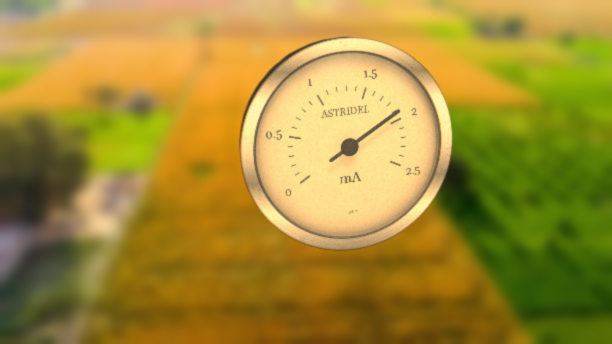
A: 1.9mA
